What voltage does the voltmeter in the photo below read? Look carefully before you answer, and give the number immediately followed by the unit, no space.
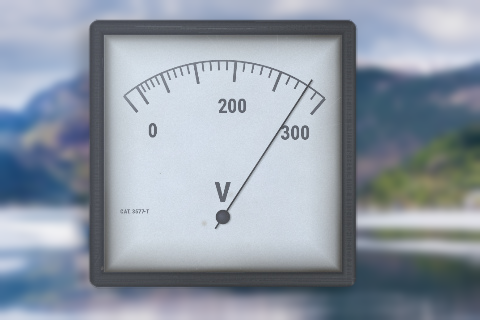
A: 280V
